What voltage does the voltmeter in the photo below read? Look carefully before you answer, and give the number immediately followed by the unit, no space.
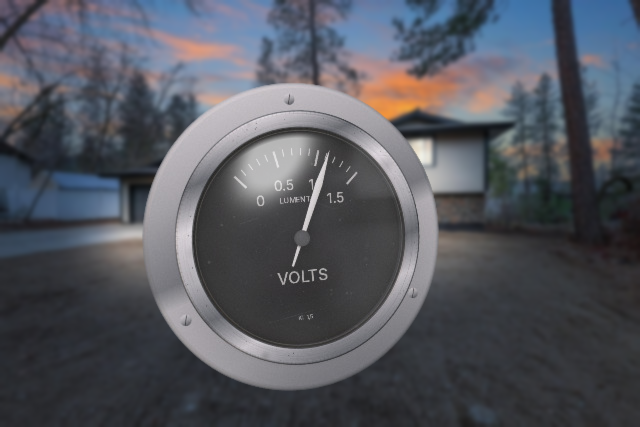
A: 1.1V
